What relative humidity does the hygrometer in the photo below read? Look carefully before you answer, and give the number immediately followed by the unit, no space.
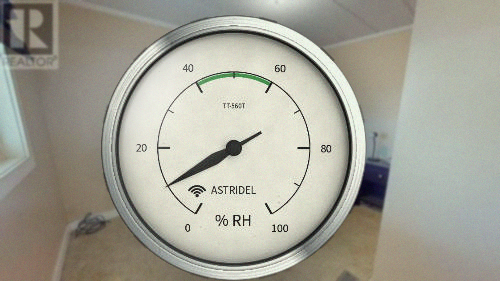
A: 10%
